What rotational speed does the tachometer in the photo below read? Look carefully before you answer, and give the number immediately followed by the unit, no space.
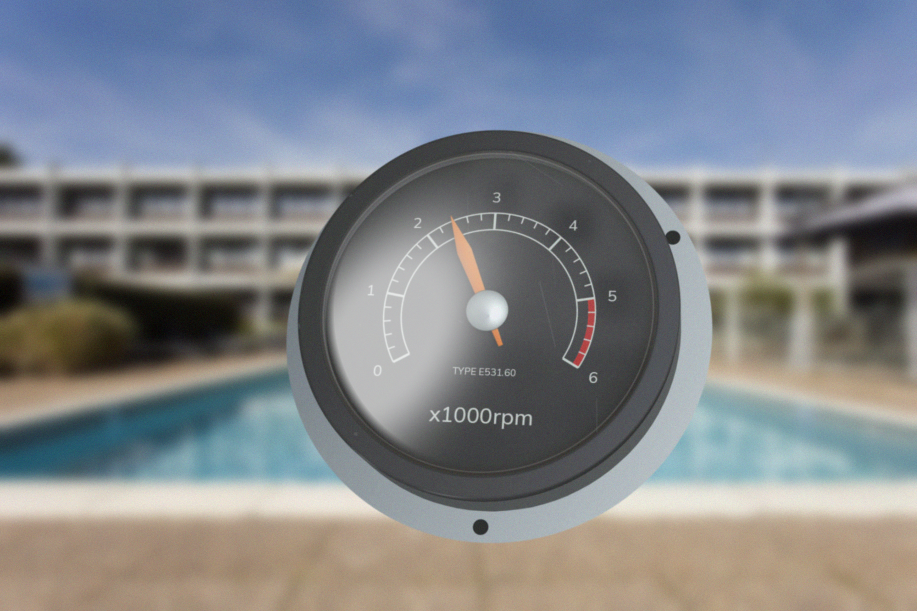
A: 2400rpm
